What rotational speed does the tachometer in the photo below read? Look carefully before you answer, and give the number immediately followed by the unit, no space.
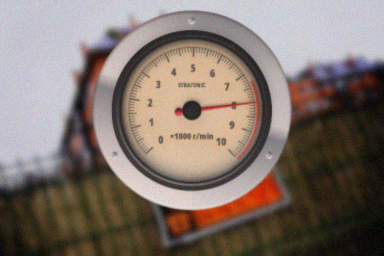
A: 8000rpm
